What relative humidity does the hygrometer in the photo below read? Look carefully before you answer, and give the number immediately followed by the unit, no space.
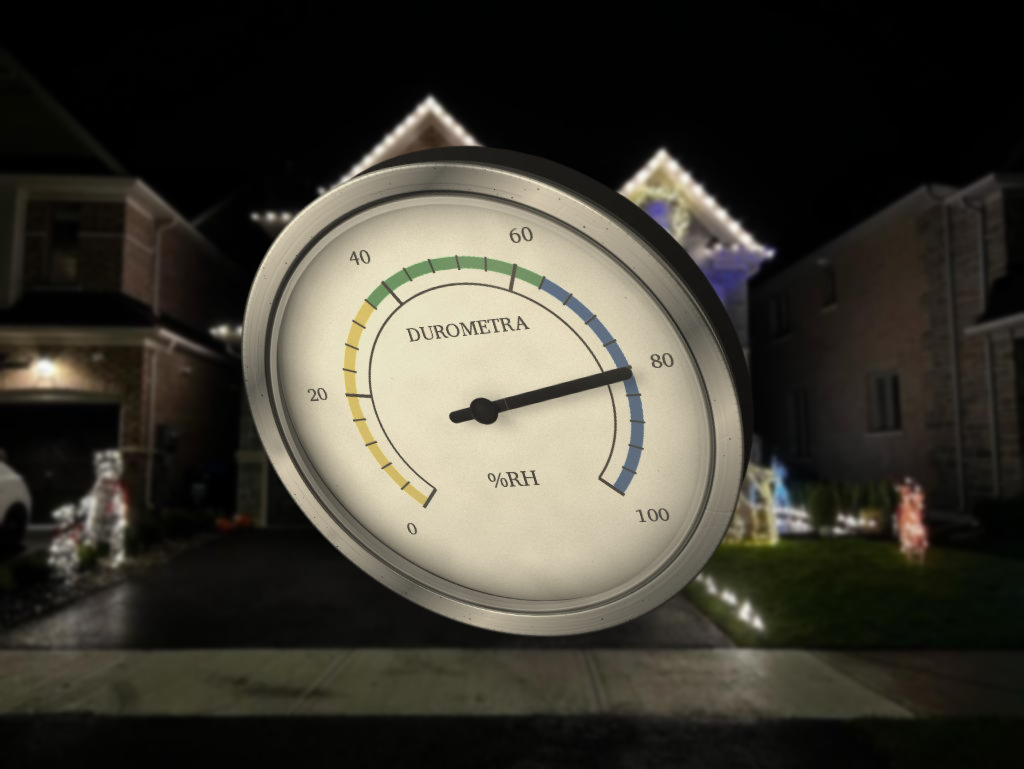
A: 80%
